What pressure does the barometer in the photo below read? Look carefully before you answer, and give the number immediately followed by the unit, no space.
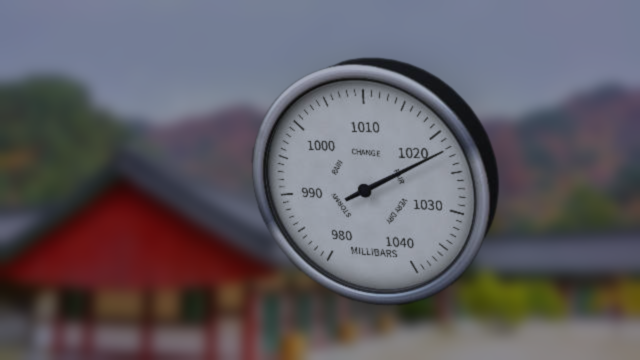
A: 1022mbar
